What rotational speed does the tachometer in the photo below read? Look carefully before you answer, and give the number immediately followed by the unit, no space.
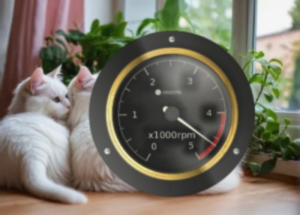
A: 4625rpm
